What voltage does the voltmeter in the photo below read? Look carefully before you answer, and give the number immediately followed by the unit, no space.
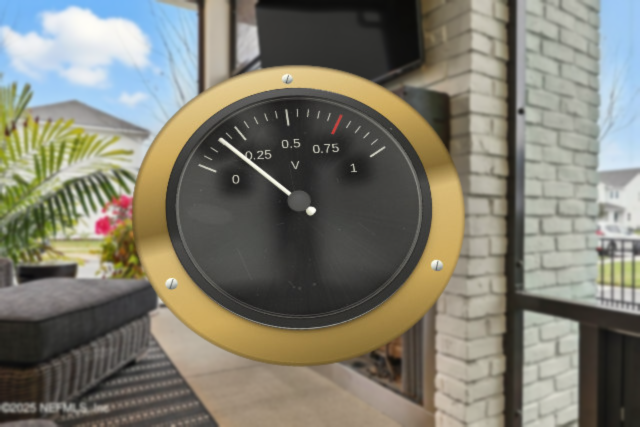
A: 0.15V
